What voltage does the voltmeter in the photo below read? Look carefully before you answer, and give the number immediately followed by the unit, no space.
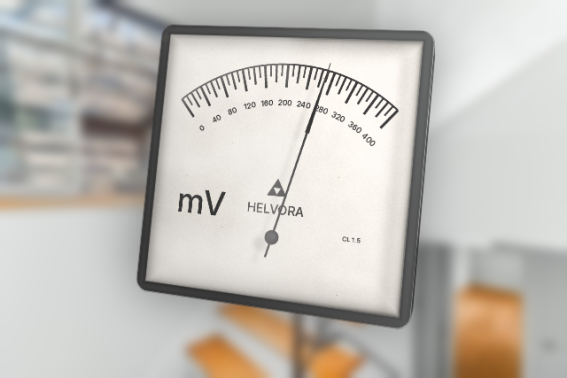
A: 270mV
